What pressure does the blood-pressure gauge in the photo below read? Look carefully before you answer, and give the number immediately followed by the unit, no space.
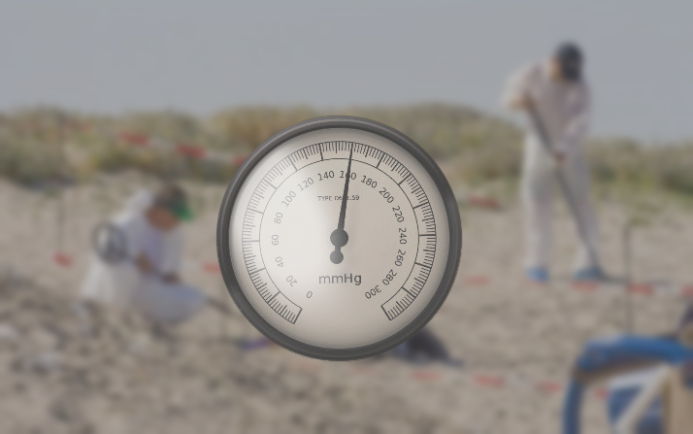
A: 160mmHg
